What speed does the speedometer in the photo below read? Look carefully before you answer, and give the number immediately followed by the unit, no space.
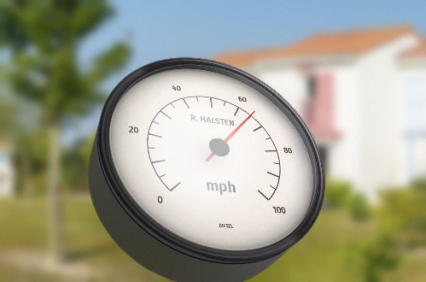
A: 65mph
